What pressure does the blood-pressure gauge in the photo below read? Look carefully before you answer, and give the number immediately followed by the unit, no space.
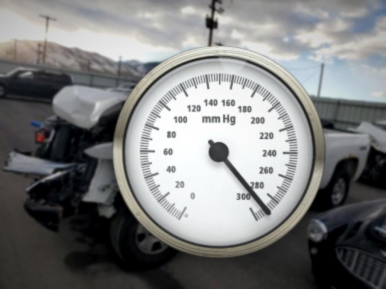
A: 290mmHg
